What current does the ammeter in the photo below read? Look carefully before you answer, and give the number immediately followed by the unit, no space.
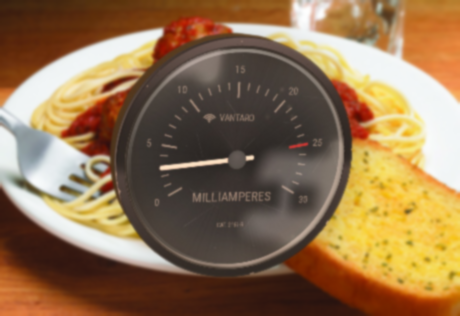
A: 3mA
